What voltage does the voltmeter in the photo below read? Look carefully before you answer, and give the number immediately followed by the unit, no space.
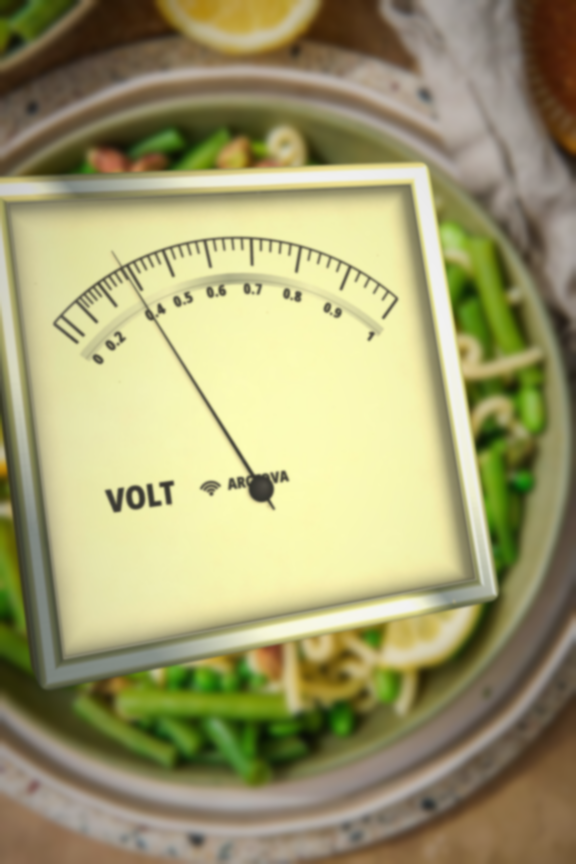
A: 0.38V
